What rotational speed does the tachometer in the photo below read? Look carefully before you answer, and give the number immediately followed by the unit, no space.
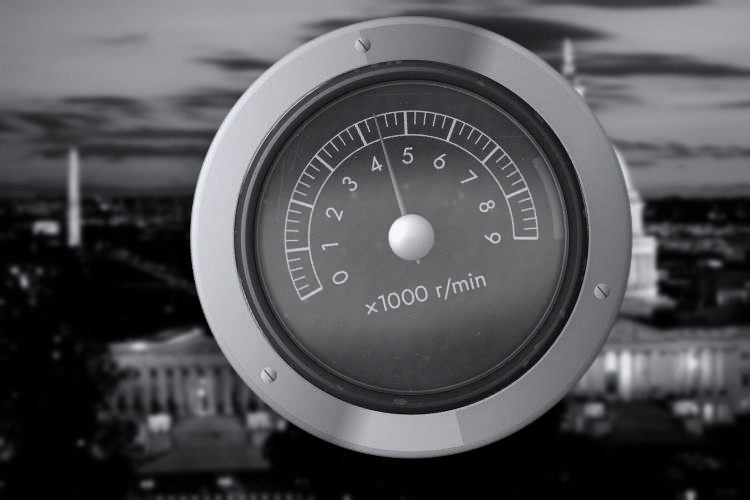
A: 4400rpm
